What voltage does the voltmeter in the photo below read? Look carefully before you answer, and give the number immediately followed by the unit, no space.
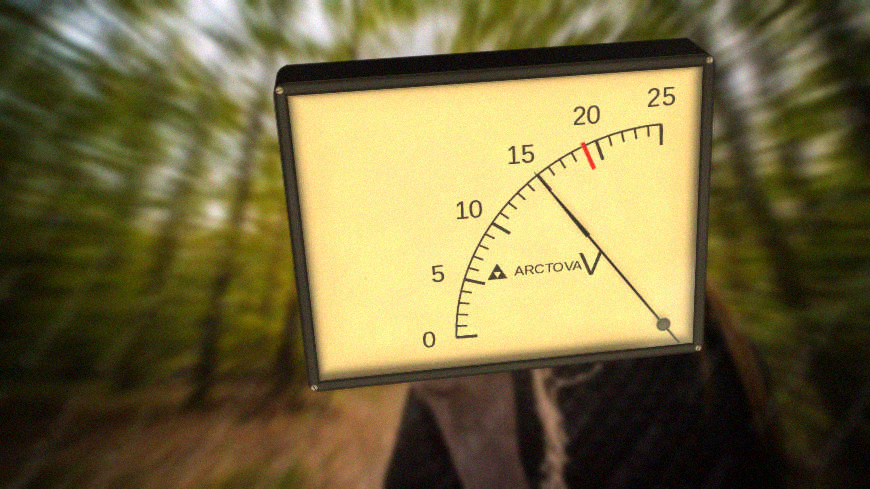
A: 15V
